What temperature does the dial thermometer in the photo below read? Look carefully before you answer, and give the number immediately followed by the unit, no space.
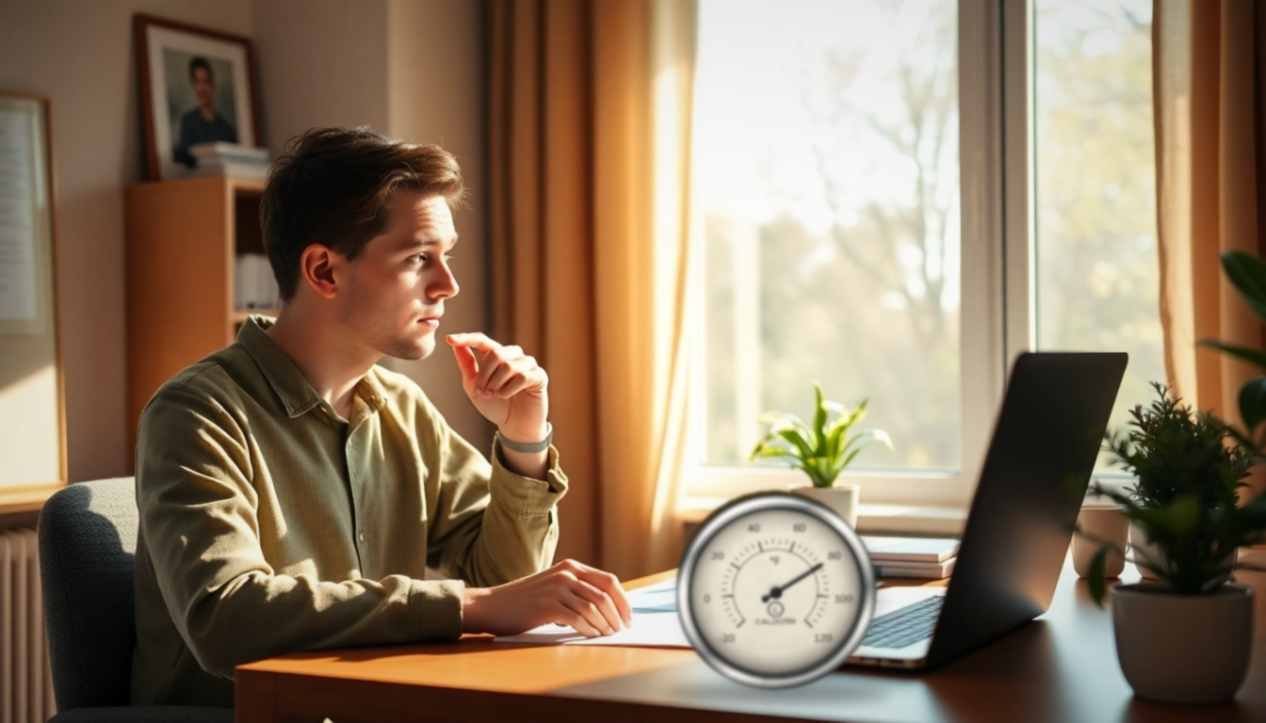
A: 80°F
